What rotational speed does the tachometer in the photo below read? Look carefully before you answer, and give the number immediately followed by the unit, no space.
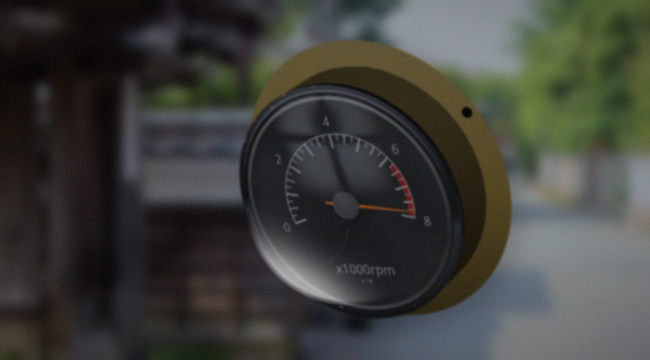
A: 7750rpm
